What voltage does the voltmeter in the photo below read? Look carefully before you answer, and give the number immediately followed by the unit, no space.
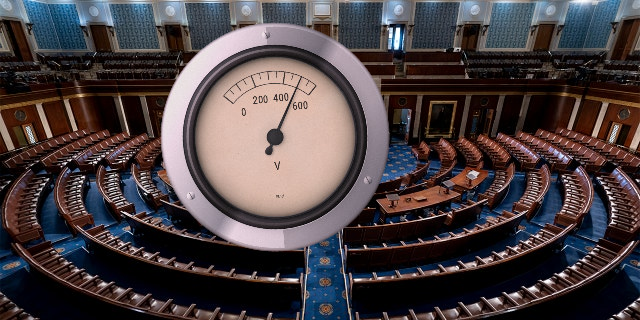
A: 500V
